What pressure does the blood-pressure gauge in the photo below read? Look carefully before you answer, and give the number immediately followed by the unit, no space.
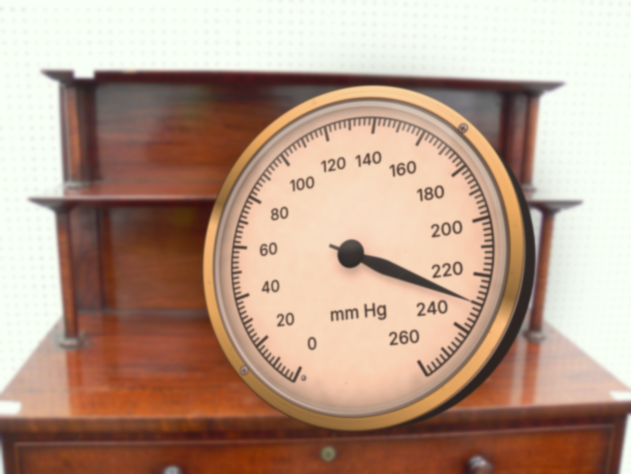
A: 230mmHg
